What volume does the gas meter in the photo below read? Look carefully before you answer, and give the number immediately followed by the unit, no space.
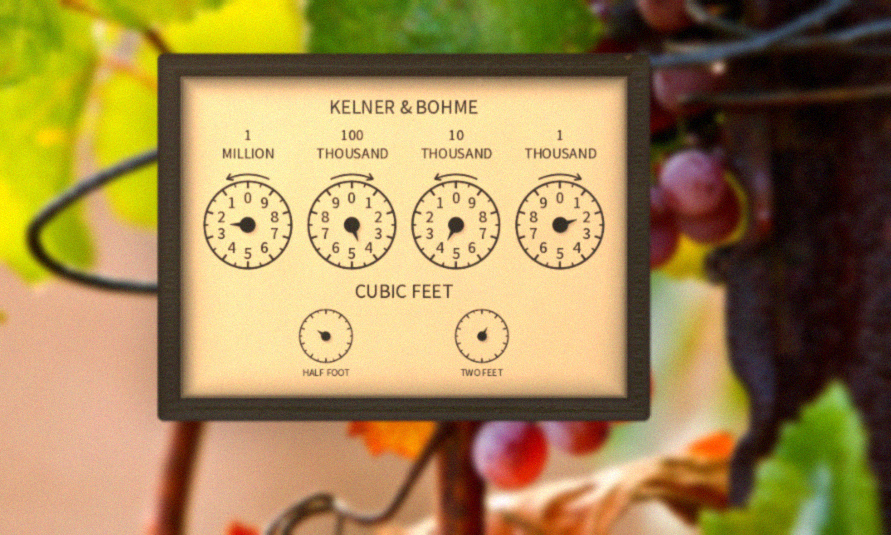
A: 244200ft³
